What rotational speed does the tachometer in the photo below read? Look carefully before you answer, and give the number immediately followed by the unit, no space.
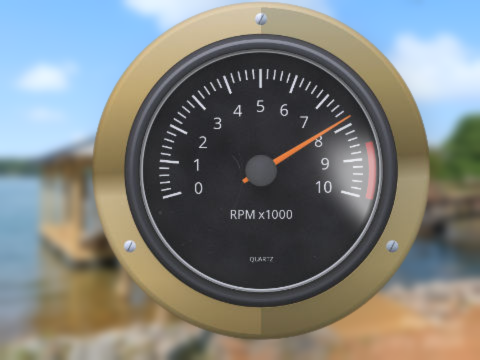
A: 7800rpm
